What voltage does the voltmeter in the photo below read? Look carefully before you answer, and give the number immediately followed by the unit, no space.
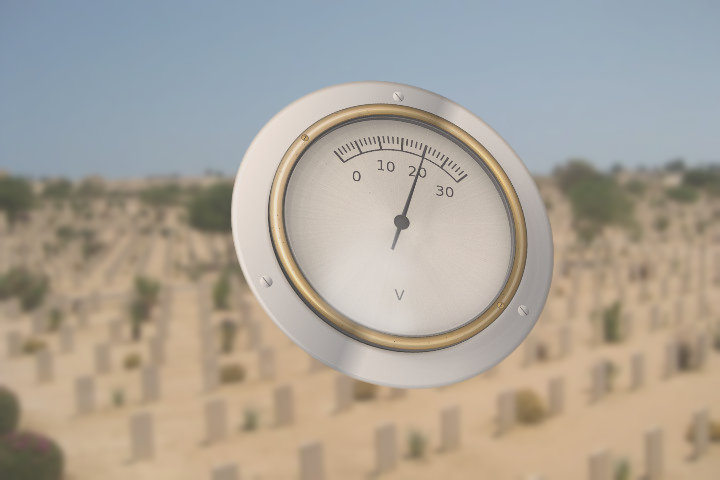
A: 20V
